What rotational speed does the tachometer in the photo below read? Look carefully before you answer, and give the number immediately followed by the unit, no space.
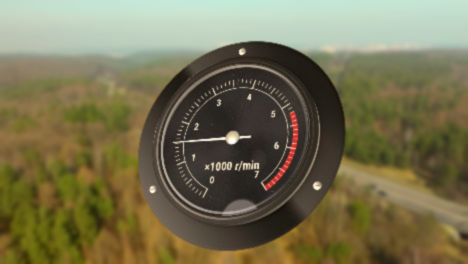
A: 1500rpm
